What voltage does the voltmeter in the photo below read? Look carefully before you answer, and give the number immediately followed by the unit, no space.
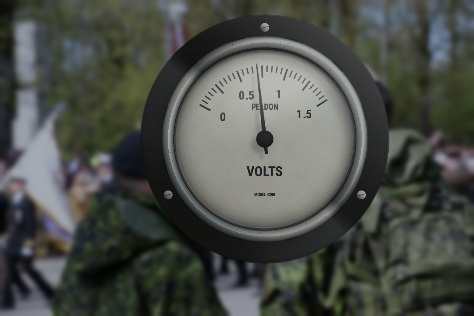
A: 0.7V
